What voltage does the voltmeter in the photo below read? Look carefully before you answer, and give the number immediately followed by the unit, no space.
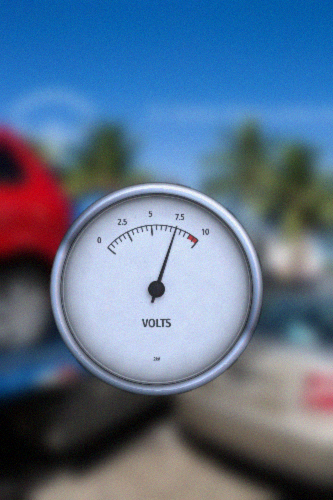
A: 7.5V
